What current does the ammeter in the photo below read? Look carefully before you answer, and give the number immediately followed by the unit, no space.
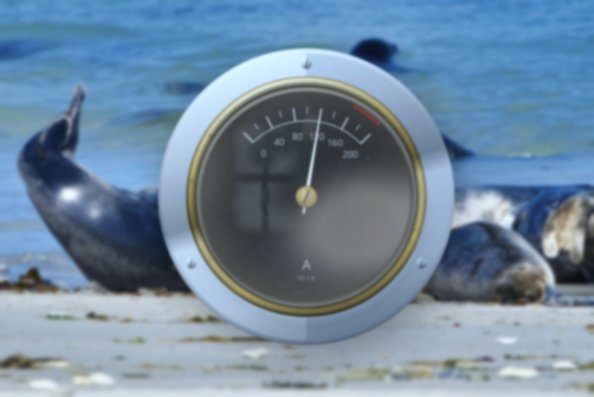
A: 120A
